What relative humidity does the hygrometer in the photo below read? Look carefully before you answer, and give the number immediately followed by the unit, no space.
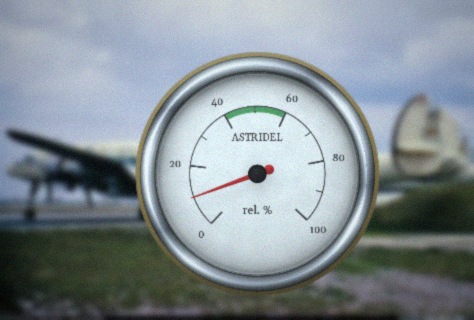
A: 10%
